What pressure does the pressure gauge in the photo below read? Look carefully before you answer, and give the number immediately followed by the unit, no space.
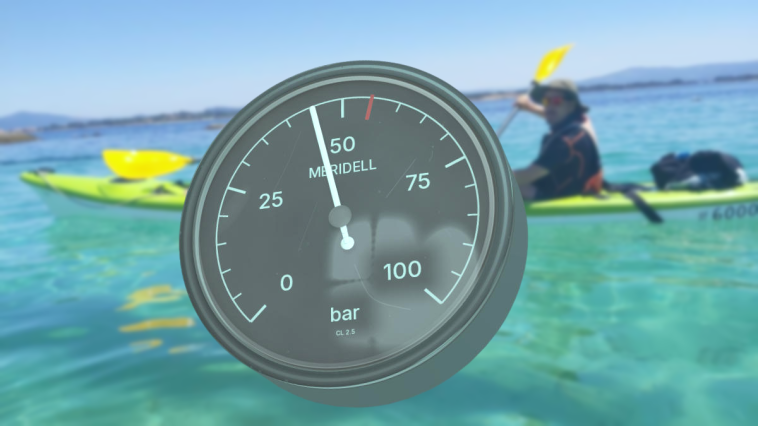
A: 45bar
